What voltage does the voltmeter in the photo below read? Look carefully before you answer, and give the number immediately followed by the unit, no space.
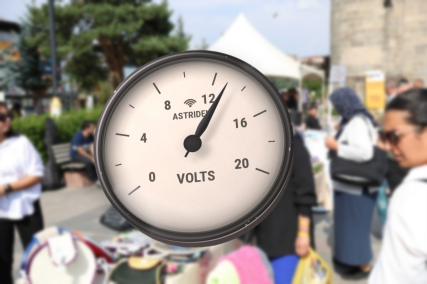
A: 13V
